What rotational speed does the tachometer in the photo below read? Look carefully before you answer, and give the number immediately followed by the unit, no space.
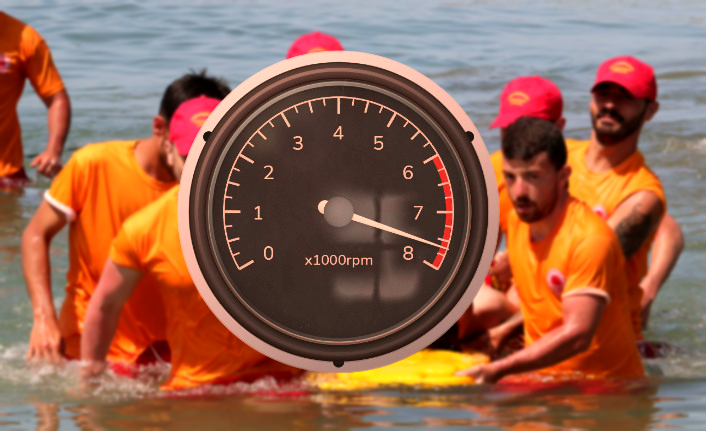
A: 7625rpm
